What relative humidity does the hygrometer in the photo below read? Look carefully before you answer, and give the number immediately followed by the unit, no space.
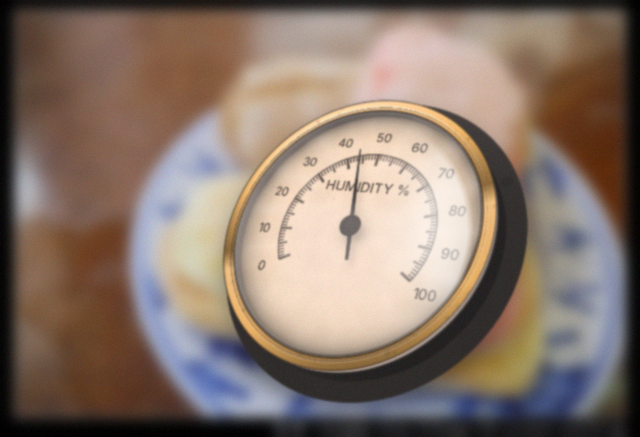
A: 45%
